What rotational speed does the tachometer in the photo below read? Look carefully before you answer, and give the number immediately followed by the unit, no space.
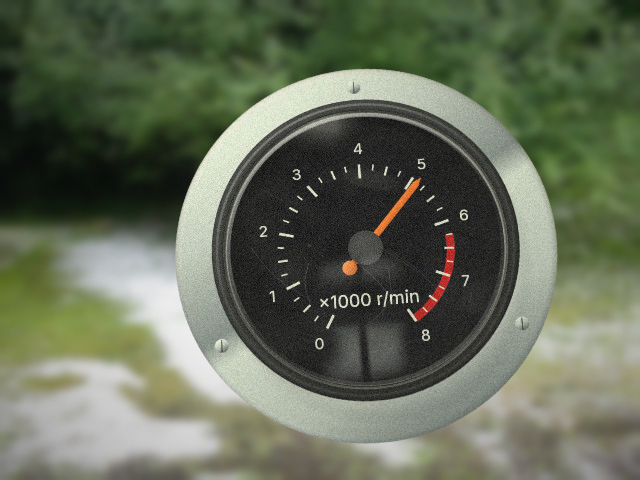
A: 5125rpm
